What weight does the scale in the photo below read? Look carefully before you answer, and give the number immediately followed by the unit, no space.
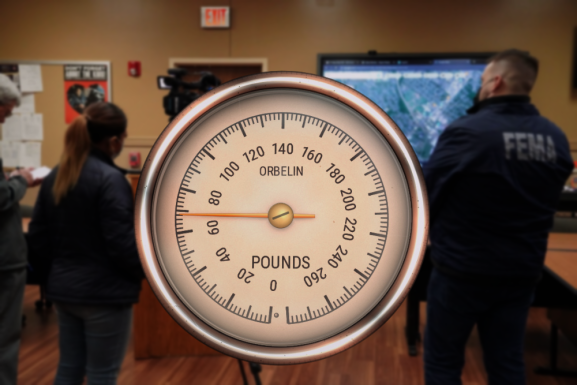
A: 68lb
